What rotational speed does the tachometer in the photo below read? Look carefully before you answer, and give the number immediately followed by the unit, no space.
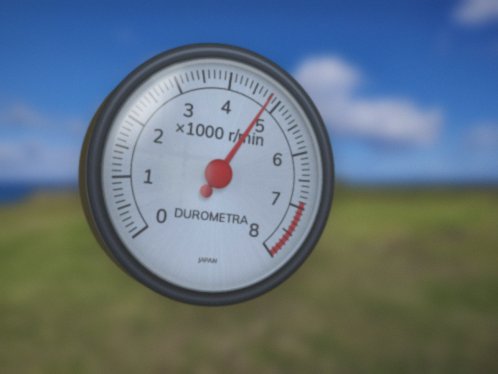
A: 4800rpm
